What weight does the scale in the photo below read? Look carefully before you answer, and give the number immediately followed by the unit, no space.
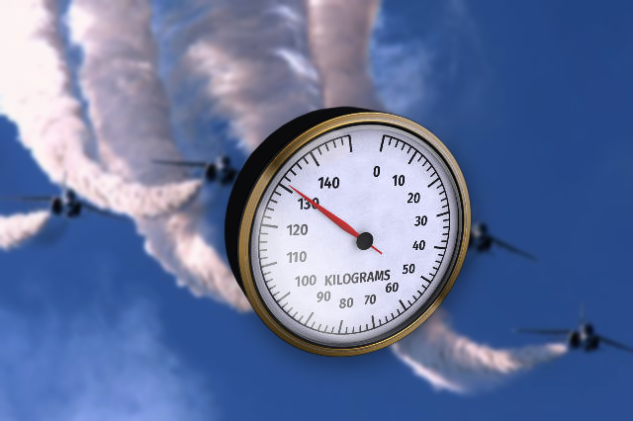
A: 131kg
